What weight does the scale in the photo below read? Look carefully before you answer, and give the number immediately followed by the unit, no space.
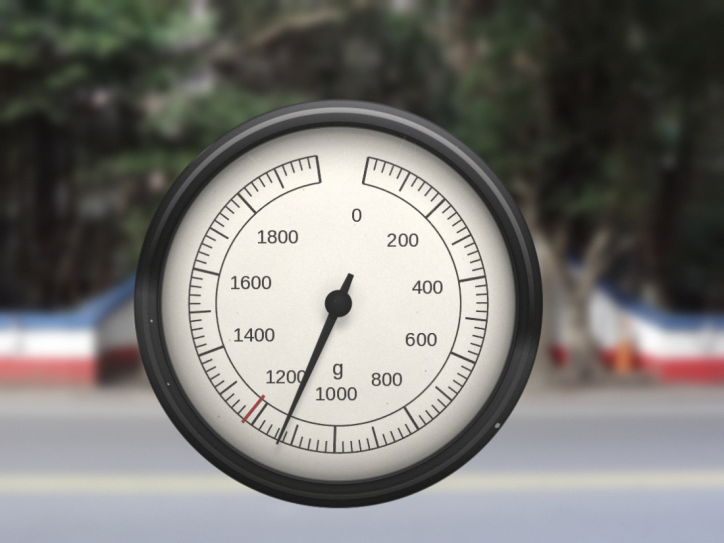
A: 1130g
